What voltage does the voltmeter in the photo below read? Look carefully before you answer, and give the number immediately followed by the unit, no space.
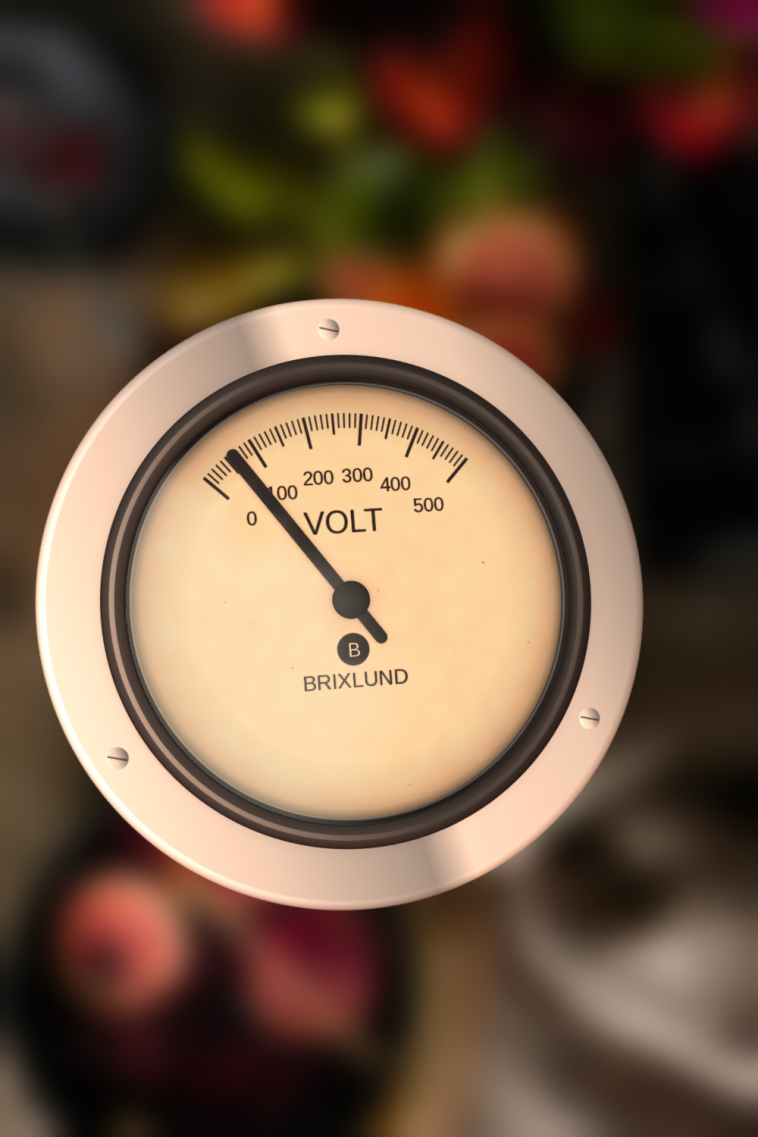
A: 60V
